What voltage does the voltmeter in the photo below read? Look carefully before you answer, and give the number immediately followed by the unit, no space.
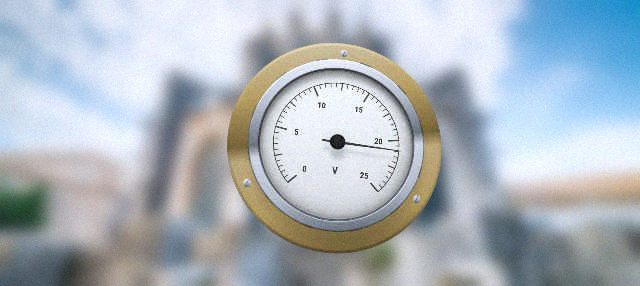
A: 21V
